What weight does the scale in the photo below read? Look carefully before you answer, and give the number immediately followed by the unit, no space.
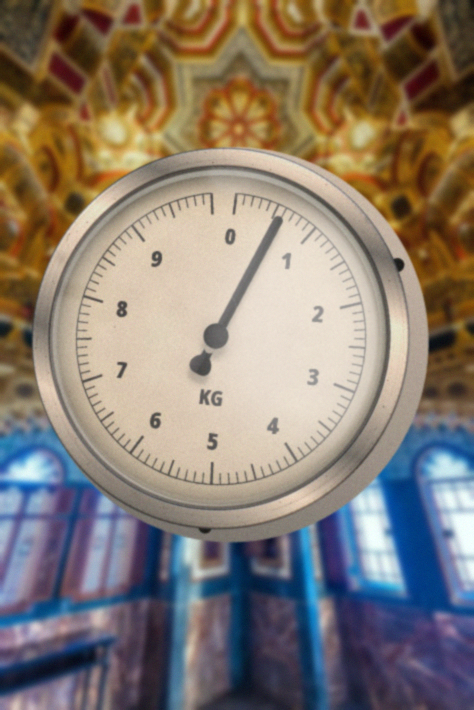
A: 0.6kg
